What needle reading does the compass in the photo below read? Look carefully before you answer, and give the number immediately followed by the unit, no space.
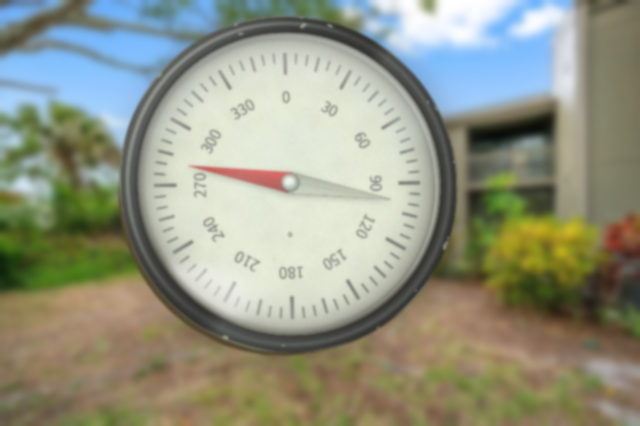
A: 280°
